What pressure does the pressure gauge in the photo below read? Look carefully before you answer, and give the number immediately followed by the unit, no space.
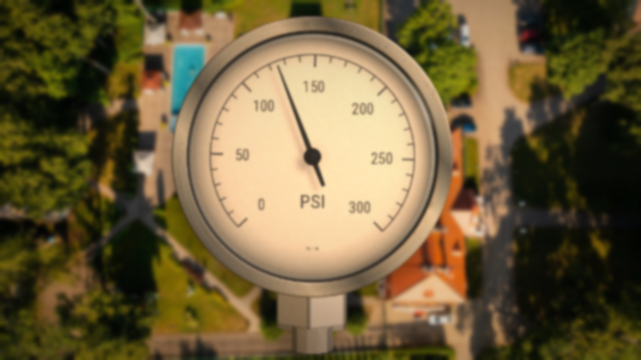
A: 125psi
